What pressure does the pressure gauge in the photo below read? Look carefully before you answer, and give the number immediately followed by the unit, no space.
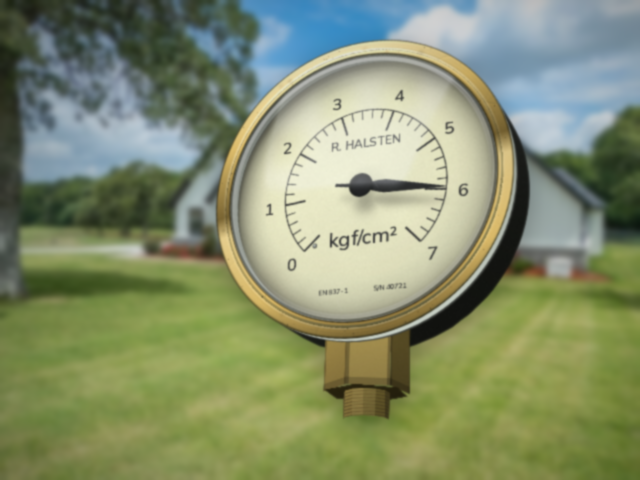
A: 6kg/cm²
